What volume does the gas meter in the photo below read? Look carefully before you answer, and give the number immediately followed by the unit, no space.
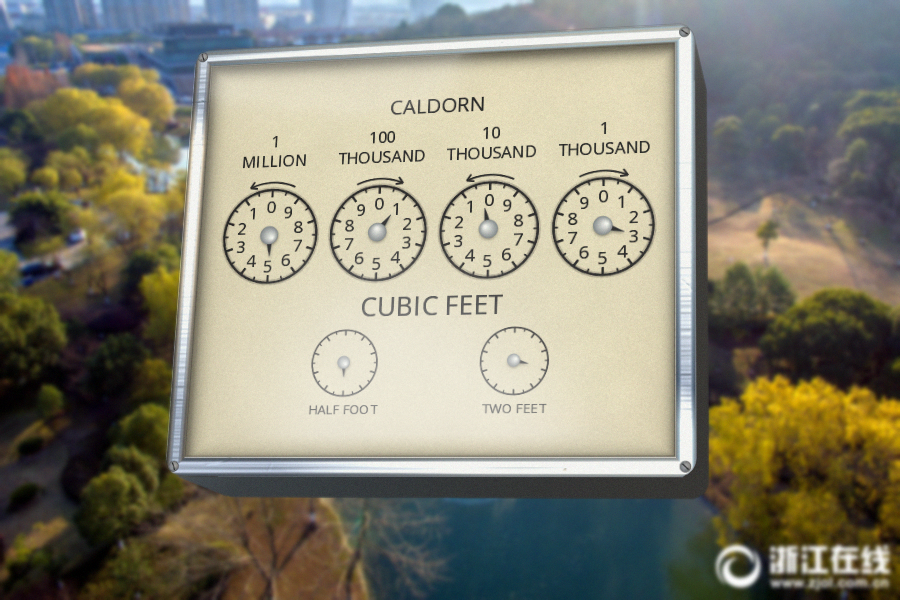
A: 510300ft³
